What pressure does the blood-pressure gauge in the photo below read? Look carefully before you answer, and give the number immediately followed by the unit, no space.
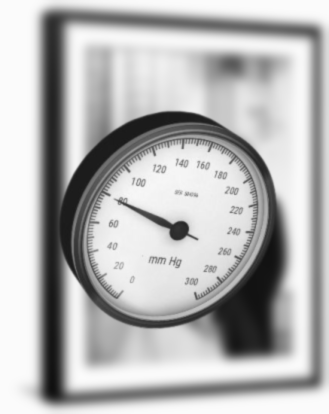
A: 80mmHg
